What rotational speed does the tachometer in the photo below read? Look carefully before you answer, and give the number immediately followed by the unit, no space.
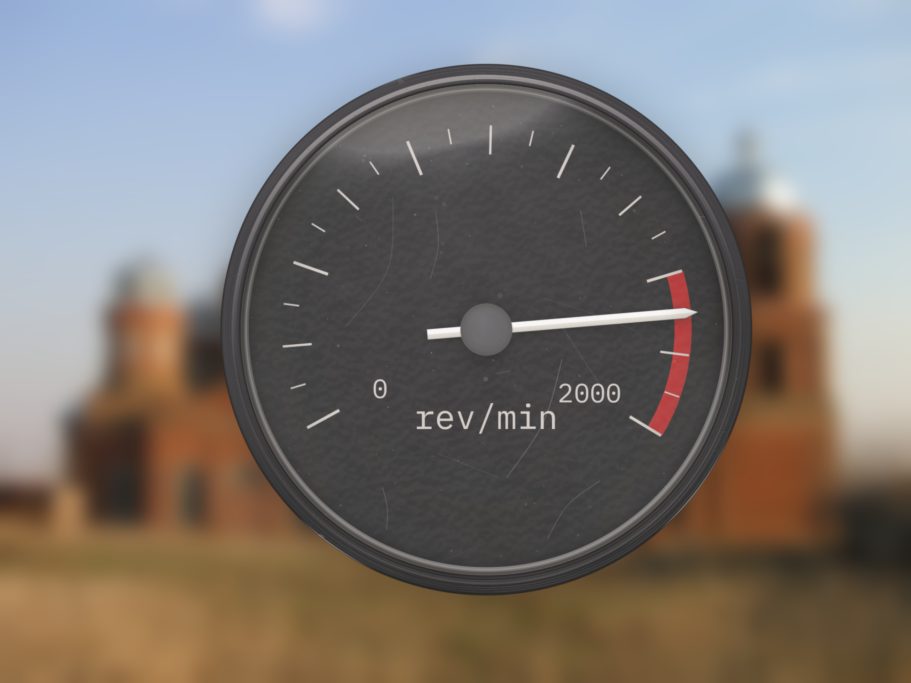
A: 1700rpm
